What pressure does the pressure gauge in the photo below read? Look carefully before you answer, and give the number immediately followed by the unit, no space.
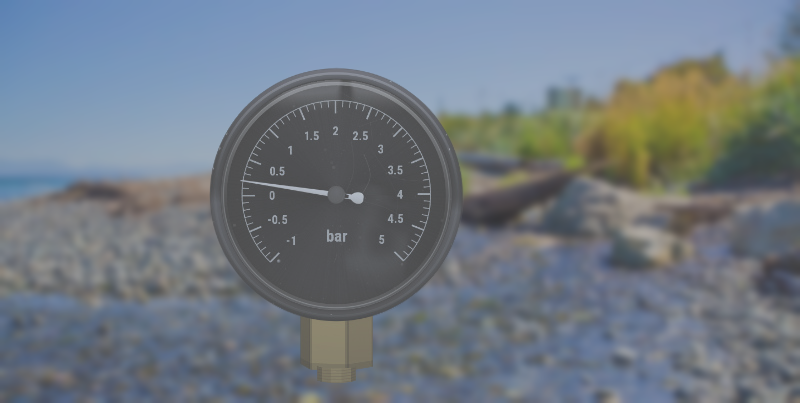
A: 0.2bar
